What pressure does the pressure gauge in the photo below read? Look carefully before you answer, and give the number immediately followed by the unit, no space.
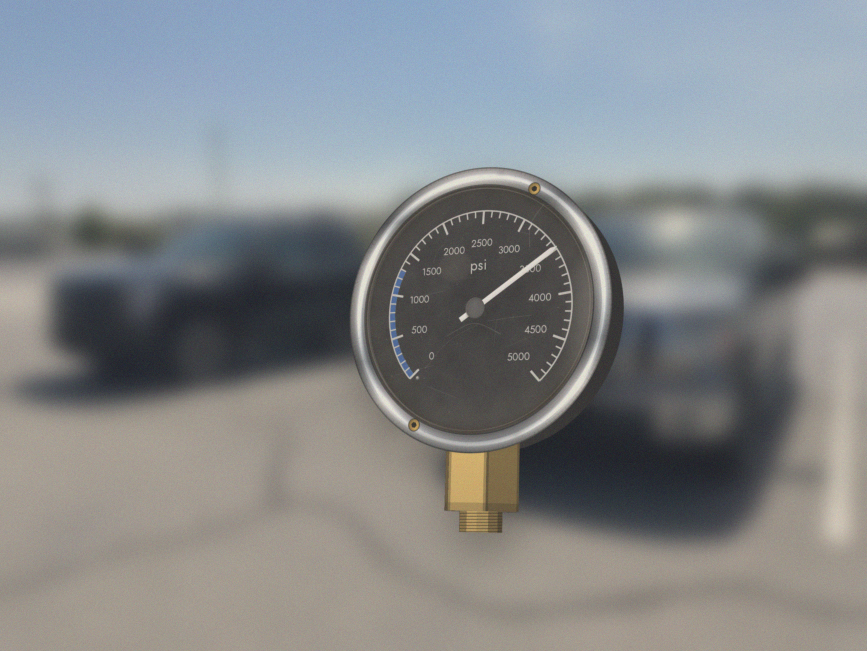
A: 3500psi
